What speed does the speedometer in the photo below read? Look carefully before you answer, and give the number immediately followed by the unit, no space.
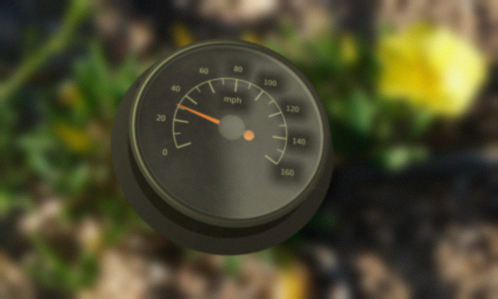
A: 30mph
